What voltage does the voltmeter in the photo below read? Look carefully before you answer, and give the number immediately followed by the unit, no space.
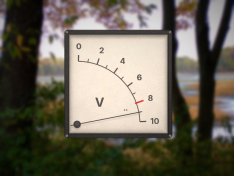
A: 9V
